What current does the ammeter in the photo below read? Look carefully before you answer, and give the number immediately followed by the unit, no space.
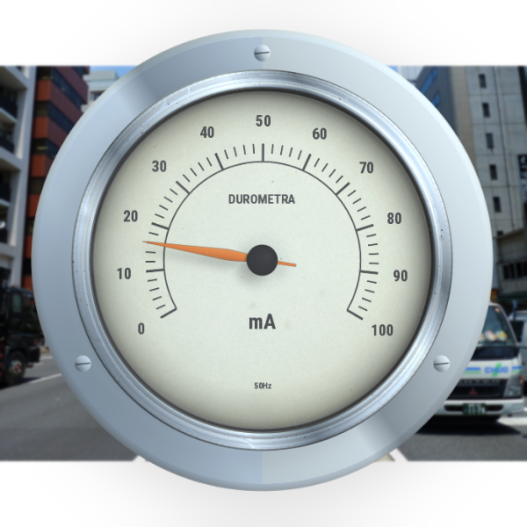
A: 16mA
